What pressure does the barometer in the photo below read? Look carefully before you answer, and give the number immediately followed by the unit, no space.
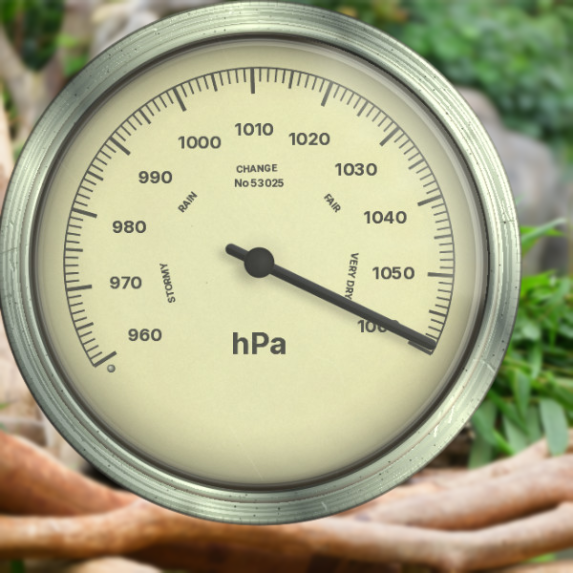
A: 1059hPa
